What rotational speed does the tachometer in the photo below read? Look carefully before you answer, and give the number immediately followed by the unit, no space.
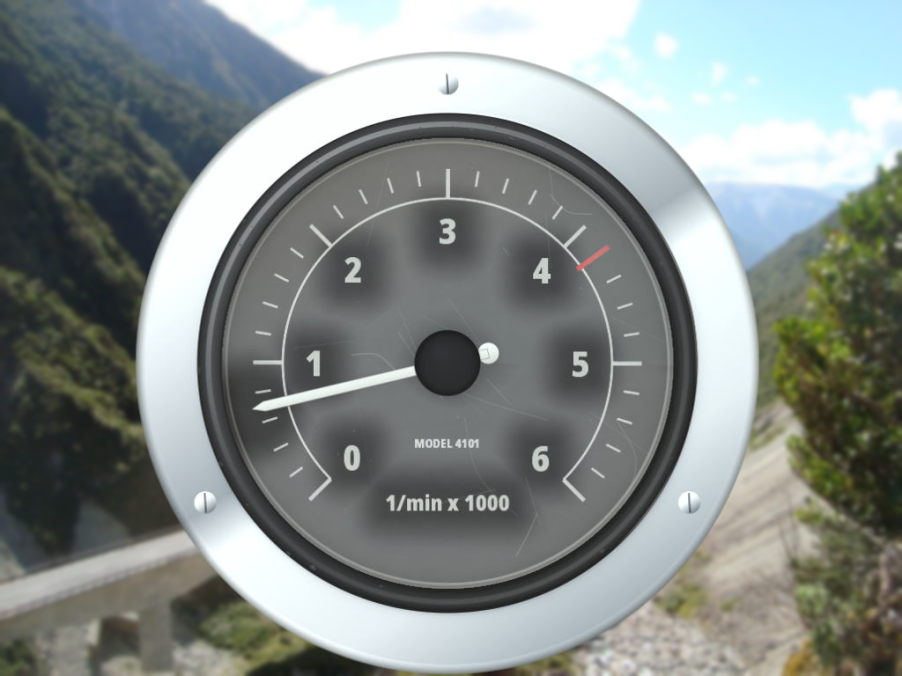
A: 700rpm
